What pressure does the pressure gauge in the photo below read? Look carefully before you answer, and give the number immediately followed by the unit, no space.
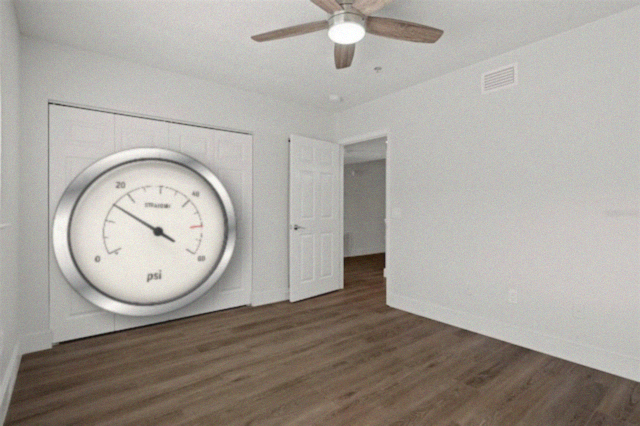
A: 15psi
